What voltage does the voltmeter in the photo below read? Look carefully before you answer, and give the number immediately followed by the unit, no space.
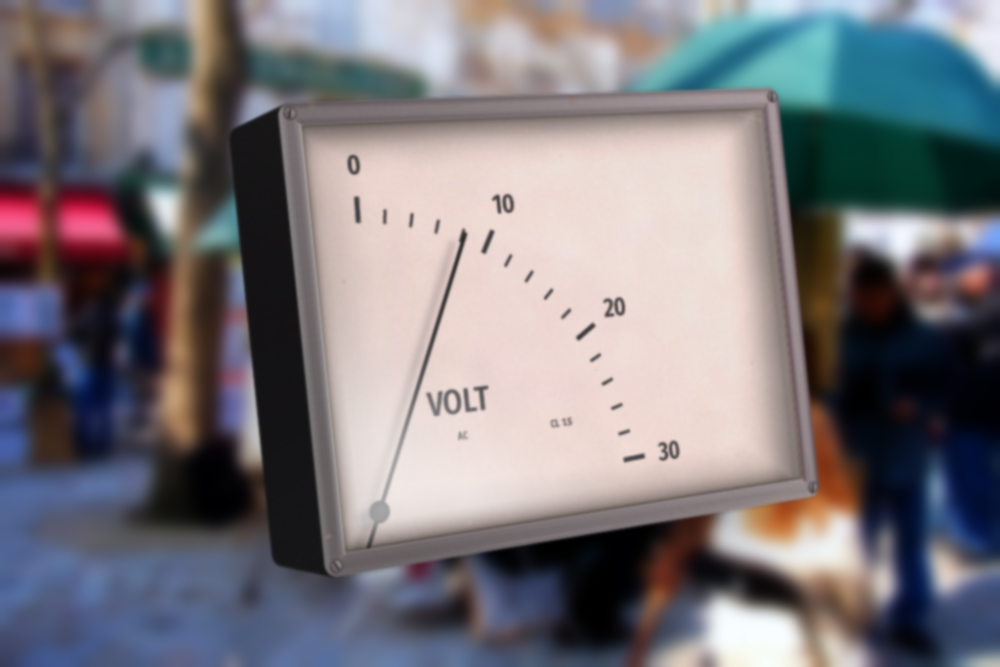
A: 8V
